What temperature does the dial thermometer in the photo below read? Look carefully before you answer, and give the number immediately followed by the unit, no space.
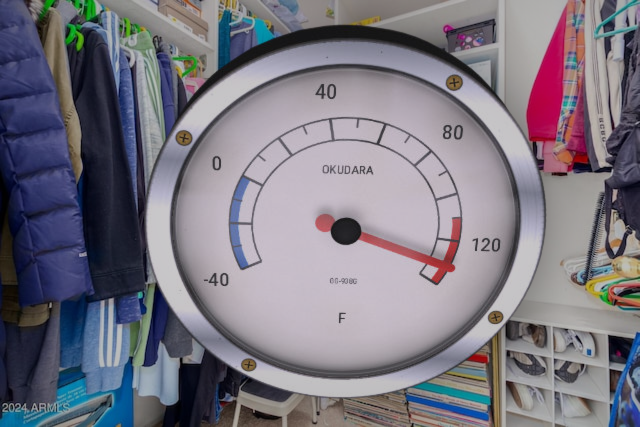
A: 130°F
